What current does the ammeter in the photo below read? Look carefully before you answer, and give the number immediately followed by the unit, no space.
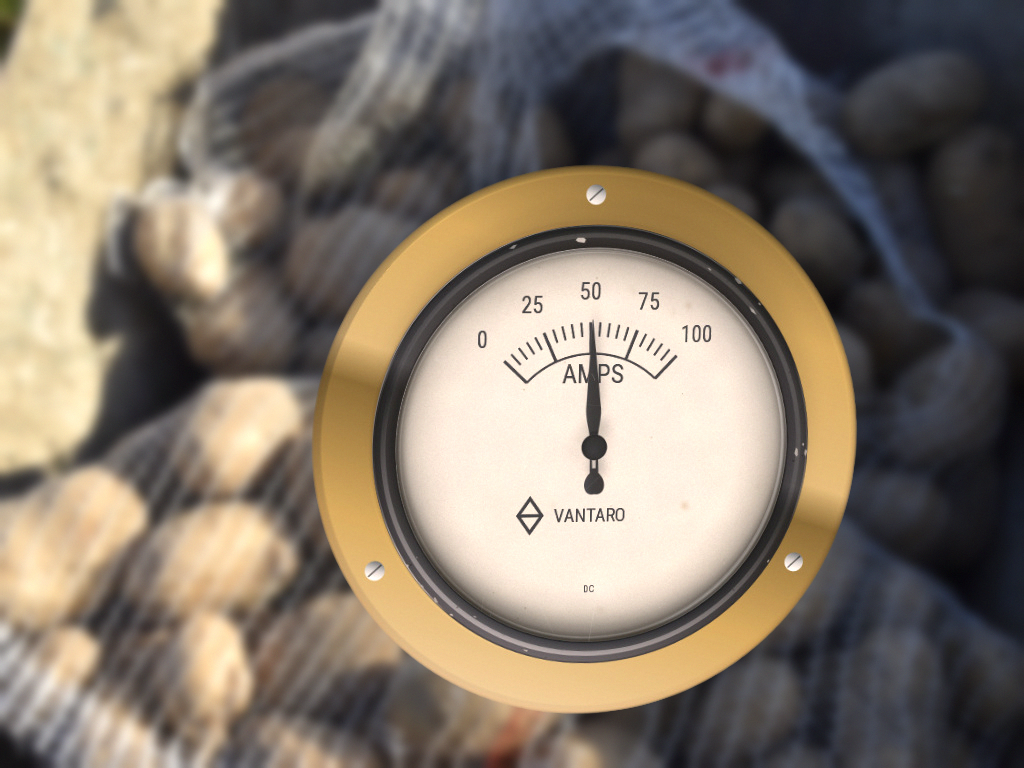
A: 50A
